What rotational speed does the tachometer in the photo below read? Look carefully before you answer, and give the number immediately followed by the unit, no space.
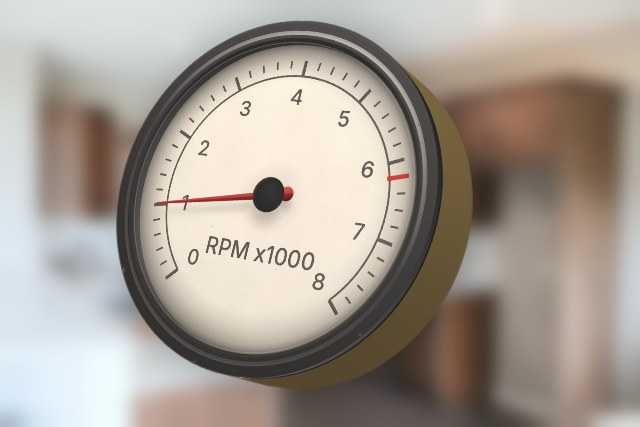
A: 1000rpm
